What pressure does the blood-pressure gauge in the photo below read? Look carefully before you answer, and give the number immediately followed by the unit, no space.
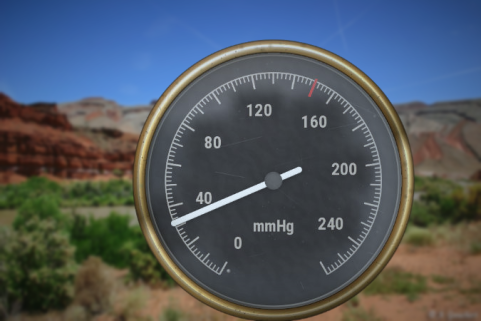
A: 32mmHg
